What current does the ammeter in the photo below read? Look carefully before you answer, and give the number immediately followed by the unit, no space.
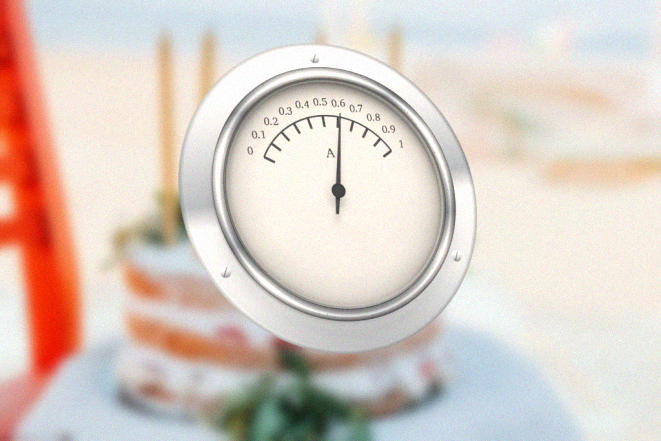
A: 0.6A
